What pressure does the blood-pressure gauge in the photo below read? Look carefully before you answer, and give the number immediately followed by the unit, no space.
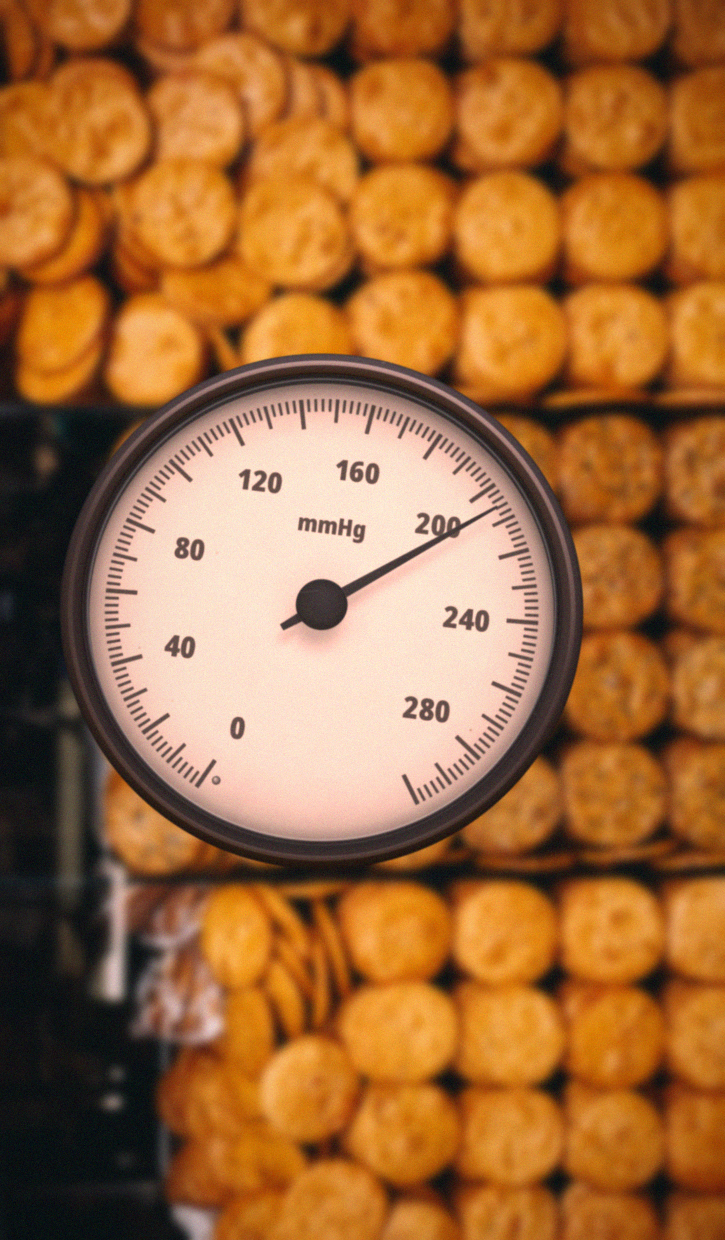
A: 206mmHg
